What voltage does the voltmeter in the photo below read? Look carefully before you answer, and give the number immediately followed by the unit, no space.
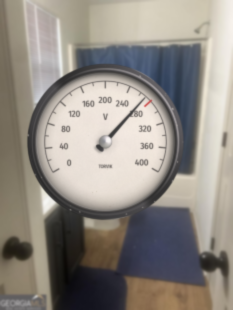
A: 270V
